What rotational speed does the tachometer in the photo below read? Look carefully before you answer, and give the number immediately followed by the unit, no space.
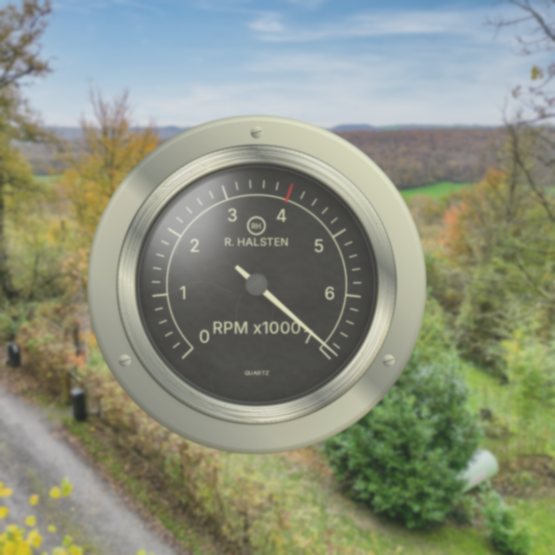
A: 6900rpm
